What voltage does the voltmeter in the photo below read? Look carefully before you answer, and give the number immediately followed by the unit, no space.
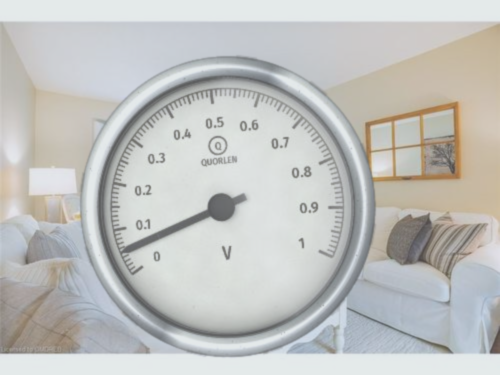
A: 0.05V
